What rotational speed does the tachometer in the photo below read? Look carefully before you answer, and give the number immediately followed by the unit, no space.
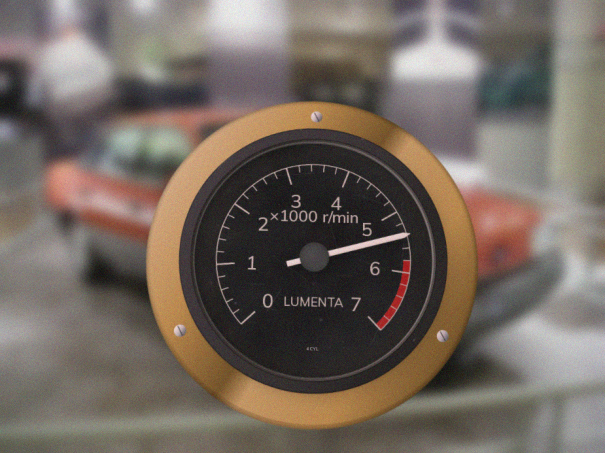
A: 5400rpm
